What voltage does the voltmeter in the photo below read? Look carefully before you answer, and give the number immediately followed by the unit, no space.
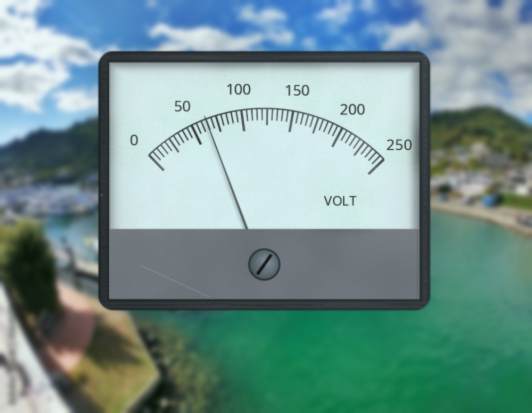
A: 65V
